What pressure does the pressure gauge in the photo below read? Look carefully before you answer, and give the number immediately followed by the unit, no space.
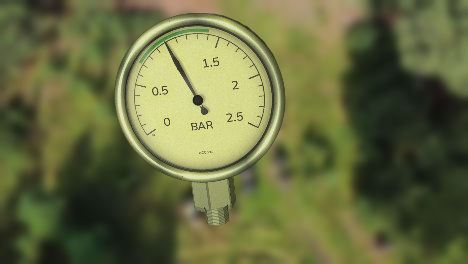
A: 1bar
